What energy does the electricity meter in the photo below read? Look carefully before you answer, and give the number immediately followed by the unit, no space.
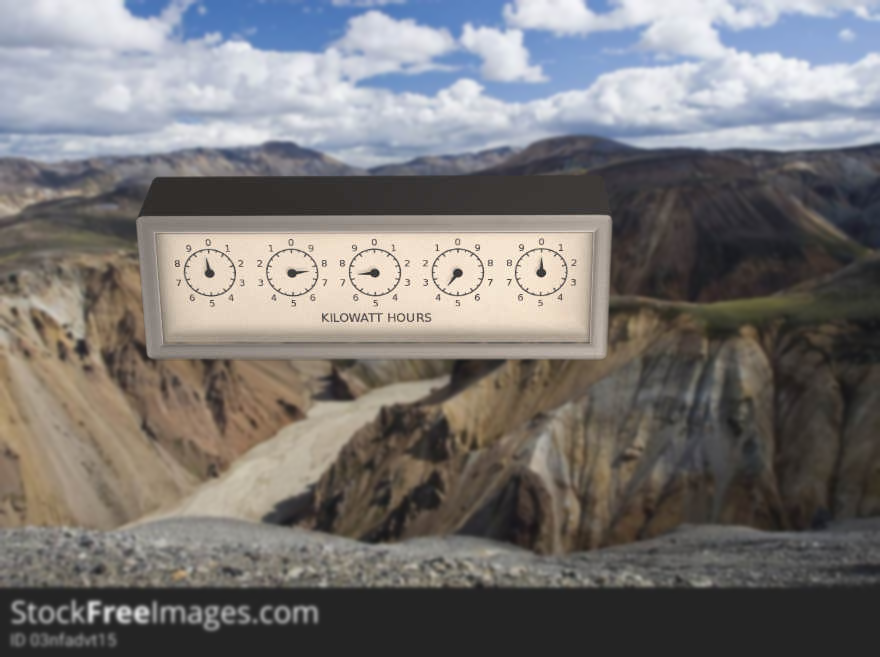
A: 97740kWh
